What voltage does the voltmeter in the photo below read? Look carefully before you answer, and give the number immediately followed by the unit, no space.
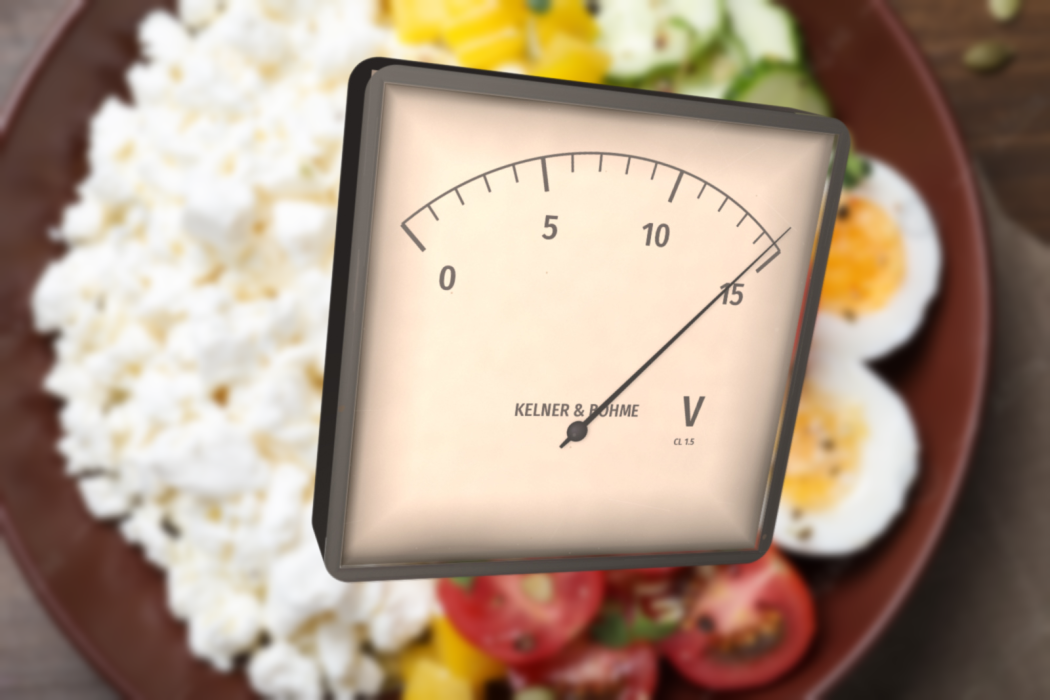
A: 14.5V
